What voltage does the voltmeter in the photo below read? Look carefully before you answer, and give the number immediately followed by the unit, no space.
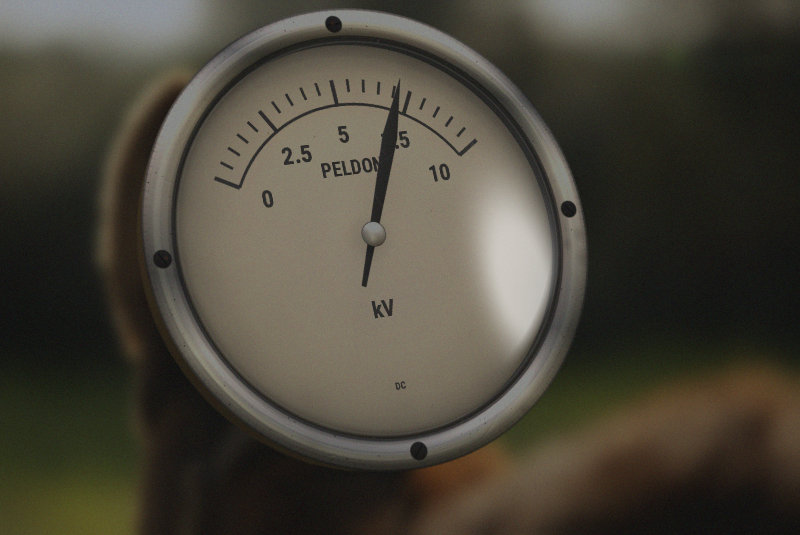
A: 7kV
